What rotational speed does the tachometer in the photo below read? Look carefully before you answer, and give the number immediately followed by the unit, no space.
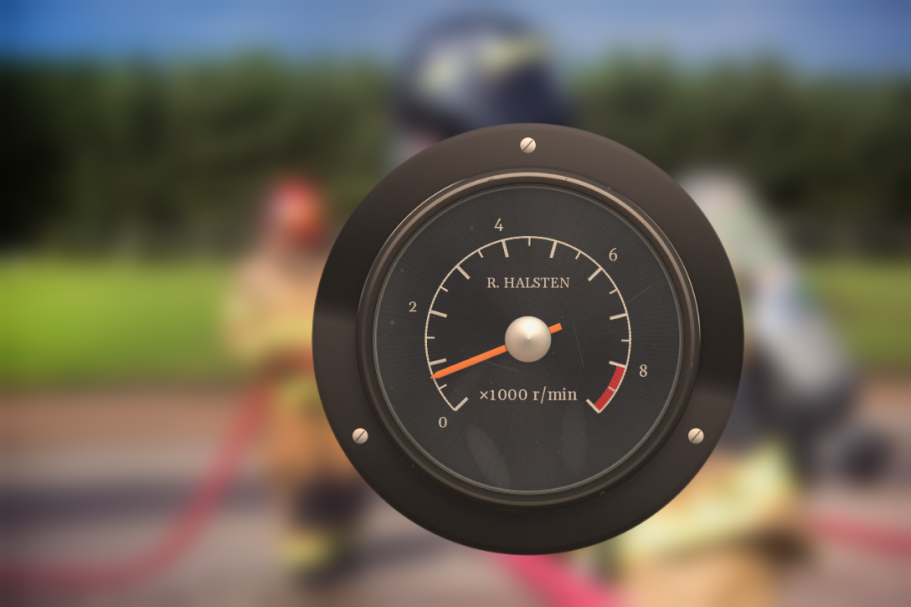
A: 750rpm
